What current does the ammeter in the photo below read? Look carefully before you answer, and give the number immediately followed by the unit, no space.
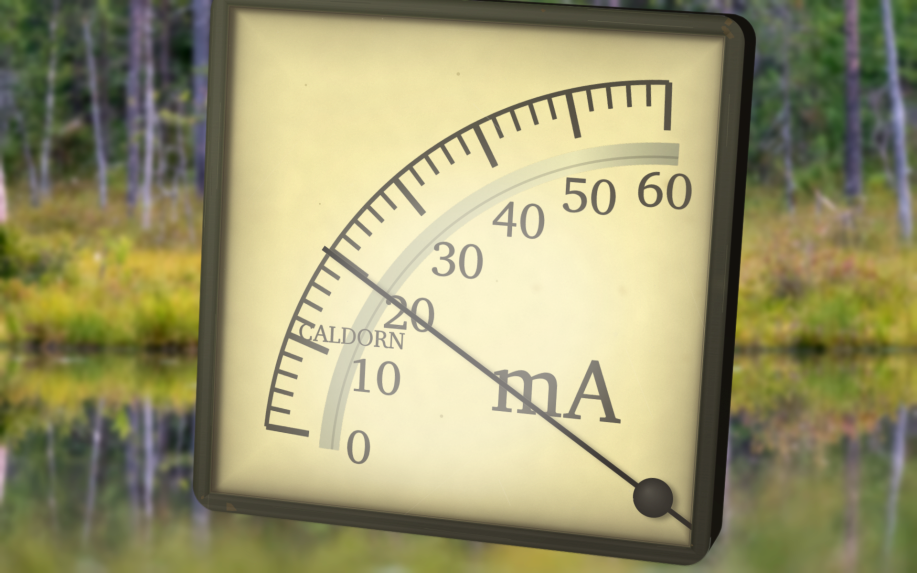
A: 20mA
